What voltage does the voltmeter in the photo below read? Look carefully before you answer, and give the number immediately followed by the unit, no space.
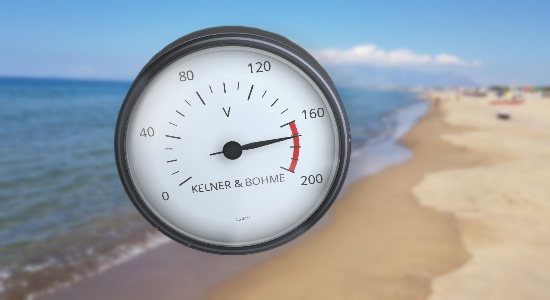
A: 170V
